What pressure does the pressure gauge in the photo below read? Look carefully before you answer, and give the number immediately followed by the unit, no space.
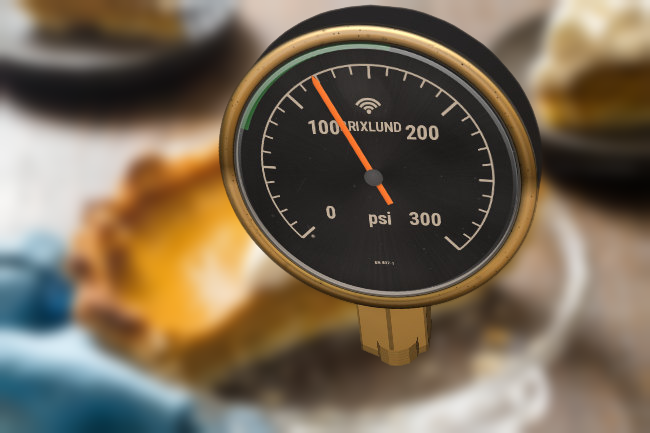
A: 120psi
